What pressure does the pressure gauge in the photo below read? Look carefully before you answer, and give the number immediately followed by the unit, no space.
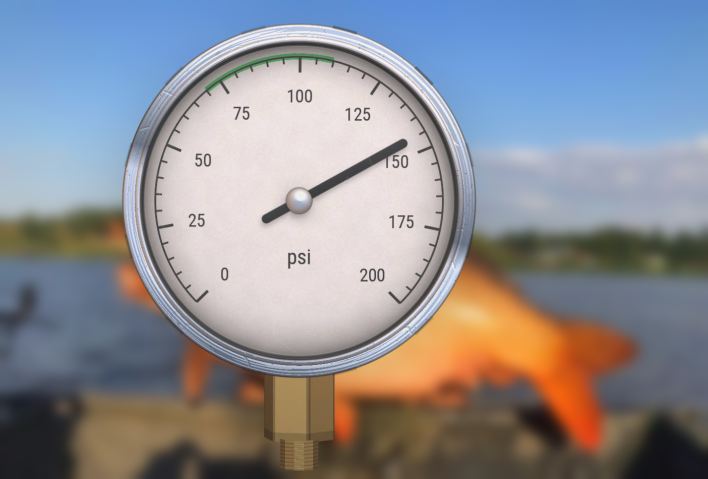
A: 145psi
